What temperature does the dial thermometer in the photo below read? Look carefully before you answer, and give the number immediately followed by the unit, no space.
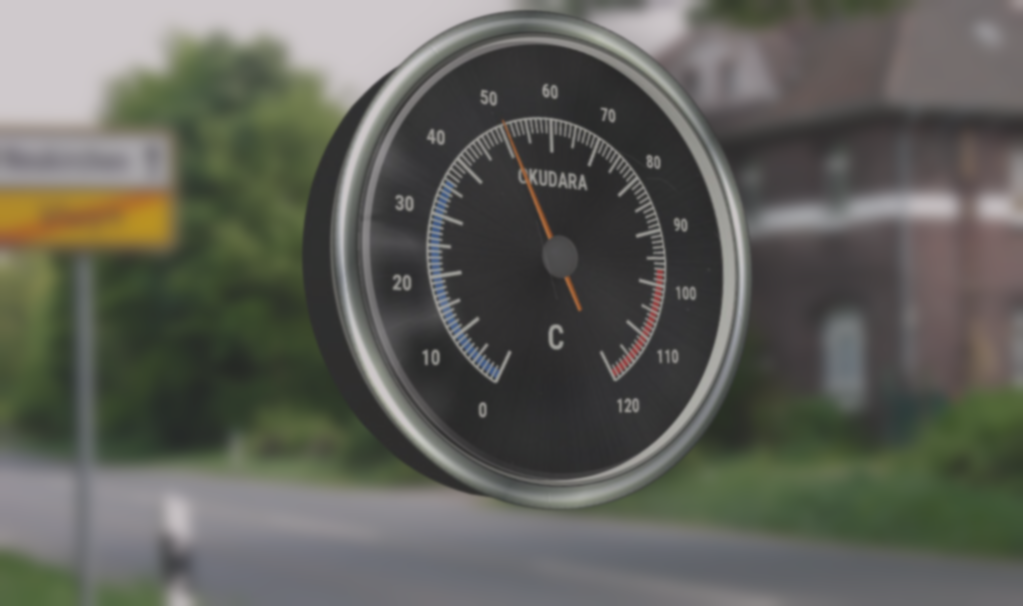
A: 50°C
